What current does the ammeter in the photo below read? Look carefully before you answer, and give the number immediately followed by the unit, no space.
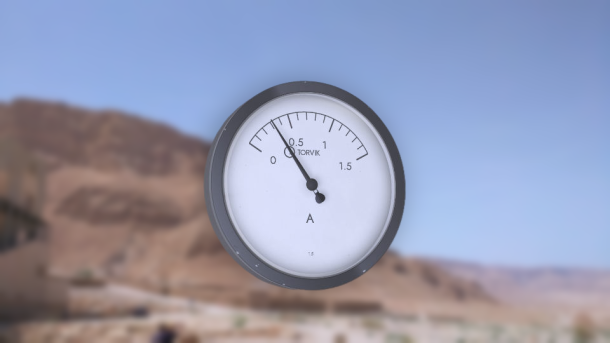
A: 0.3A
